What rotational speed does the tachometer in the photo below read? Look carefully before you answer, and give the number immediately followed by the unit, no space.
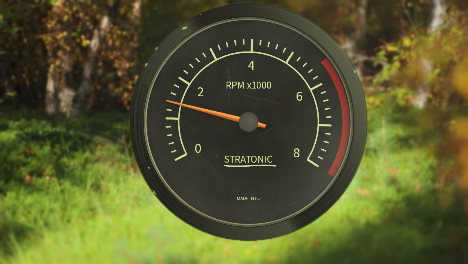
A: 1400rpm
